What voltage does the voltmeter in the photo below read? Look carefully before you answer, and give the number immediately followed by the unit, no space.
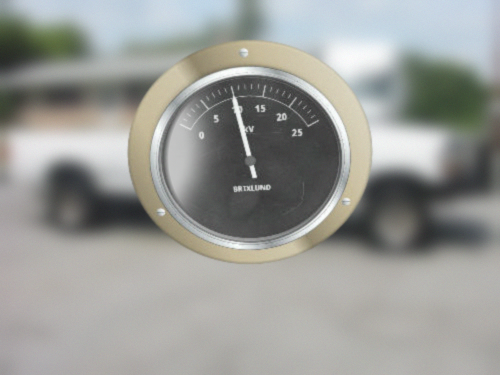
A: 10kV
